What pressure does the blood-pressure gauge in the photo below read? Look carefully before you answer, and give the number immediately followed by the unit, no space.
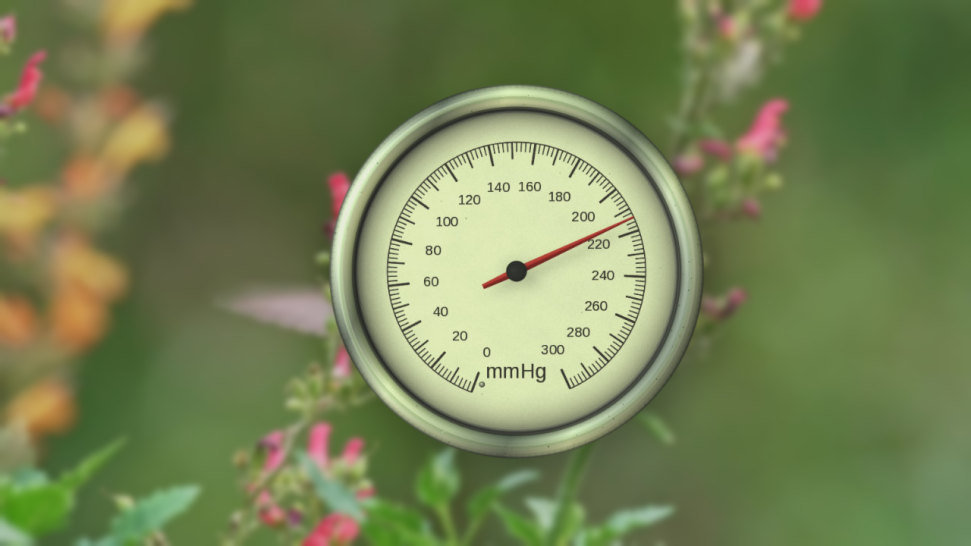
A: 214mmHg
